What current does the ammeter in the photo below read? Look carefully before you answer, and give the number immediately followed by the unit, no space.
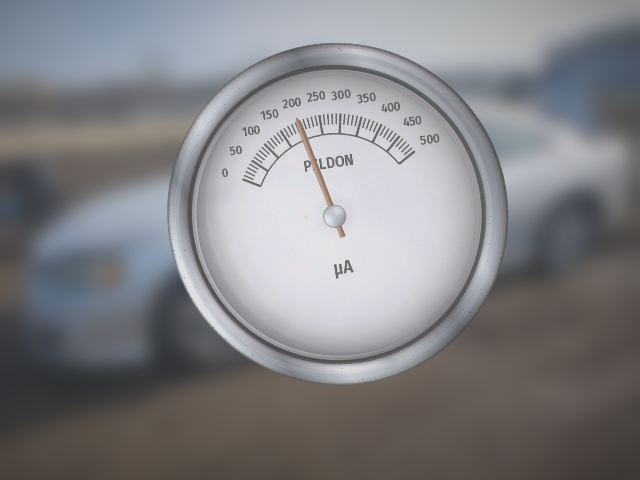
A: 200µA
